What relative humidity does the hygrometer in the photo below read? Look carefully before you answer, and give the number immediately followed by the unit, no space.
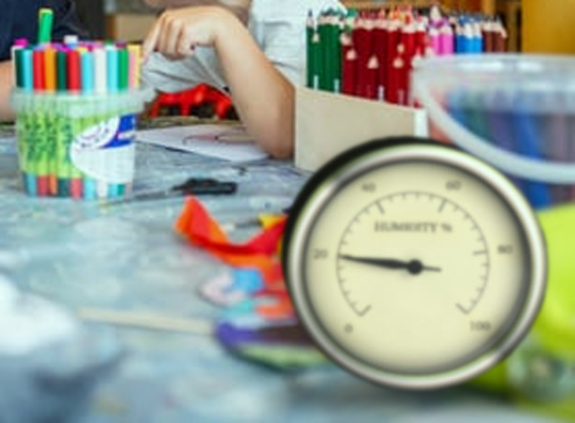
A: 20%
